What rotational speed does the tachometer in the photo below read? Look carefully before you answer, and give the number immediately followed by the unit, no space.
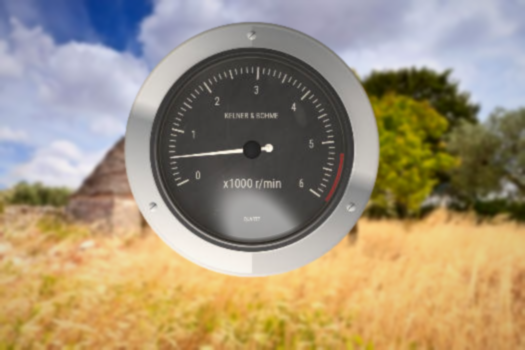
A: 500rpm
